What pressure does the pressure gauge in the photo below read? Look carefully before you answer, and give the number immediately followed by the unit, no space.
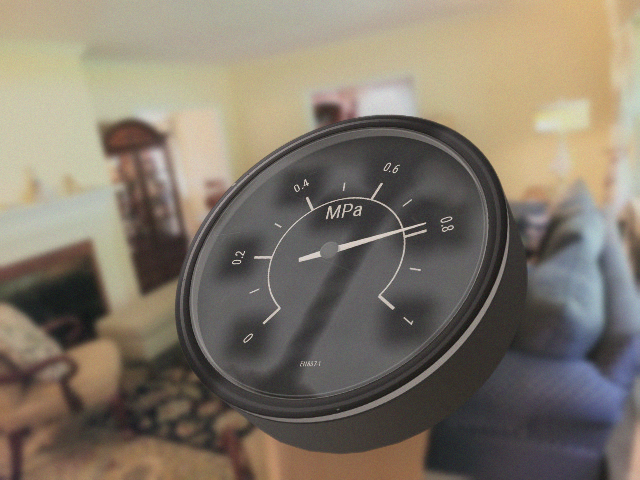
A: 0.8MPa
